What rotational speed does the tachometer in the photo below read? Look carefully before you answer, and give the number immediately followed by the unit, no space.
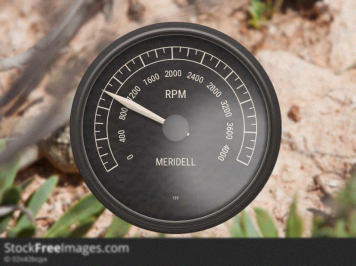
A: 1000rpm
